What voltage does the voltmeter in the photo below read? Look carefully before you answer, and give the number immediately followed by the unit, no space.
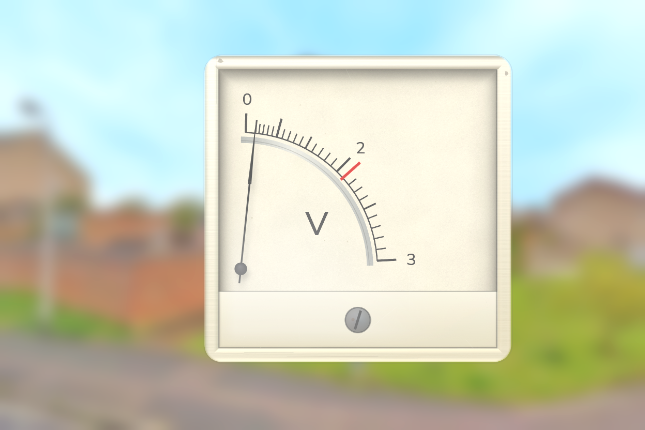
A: 0.5V
